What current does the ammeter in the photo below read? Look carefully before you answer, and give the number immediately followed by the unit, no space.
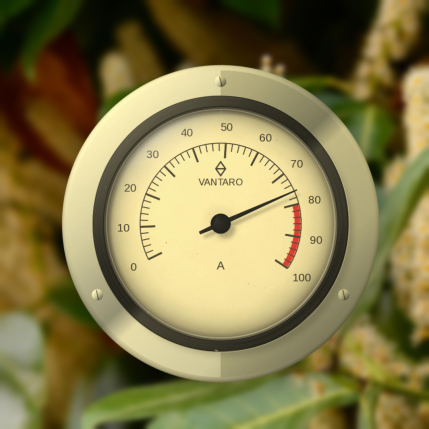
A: 76A
